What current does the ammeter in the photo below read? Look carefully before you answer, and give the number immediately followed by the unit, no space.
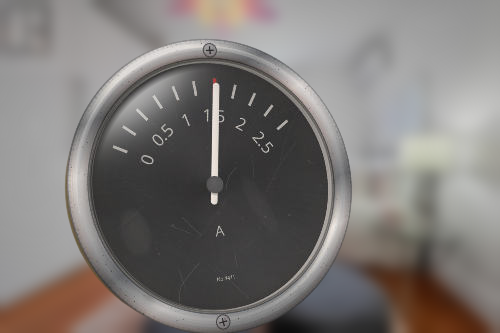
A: 1.5A
